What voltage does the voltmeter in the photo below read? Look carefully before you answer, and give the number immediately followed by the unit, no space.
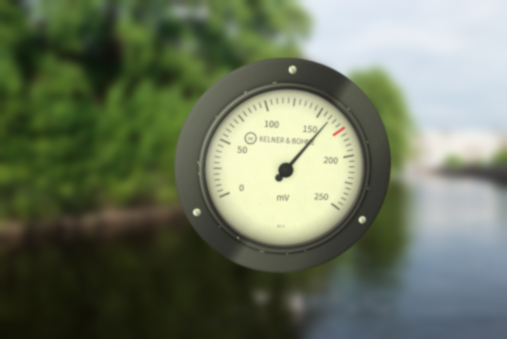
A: 160mV
